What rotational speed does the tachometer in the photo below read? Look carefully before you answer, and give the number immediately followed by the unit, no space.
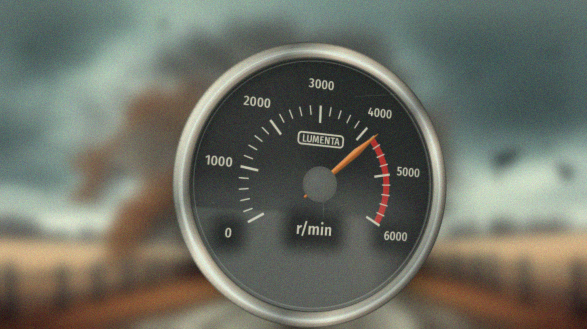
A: 4200rpm
